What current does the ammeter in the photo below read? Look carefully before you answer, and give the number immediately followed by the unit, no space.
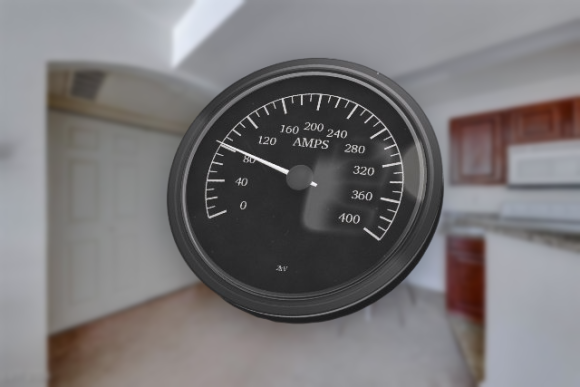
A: 80A
